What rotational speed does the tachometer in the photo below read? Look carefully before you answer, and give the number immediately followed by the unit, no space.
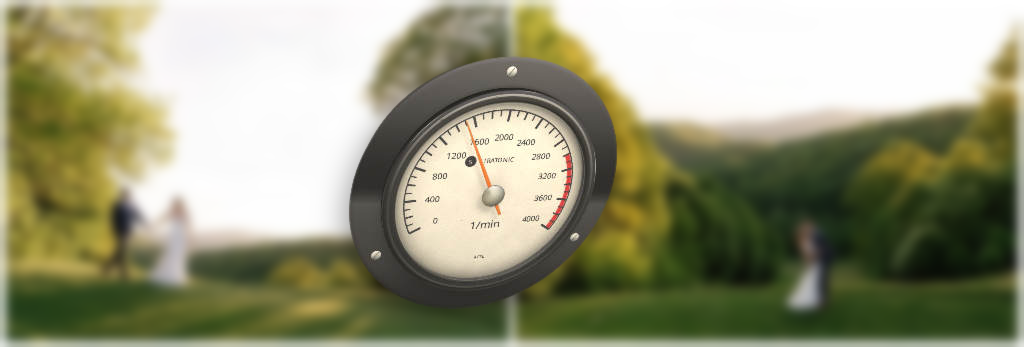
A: 1500rpm
